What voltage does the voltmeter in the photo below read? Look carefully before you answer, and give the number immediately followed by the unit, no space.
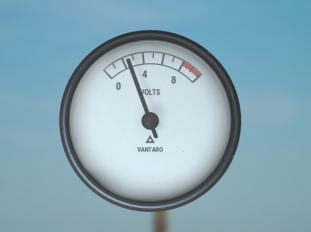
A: 2.5V
